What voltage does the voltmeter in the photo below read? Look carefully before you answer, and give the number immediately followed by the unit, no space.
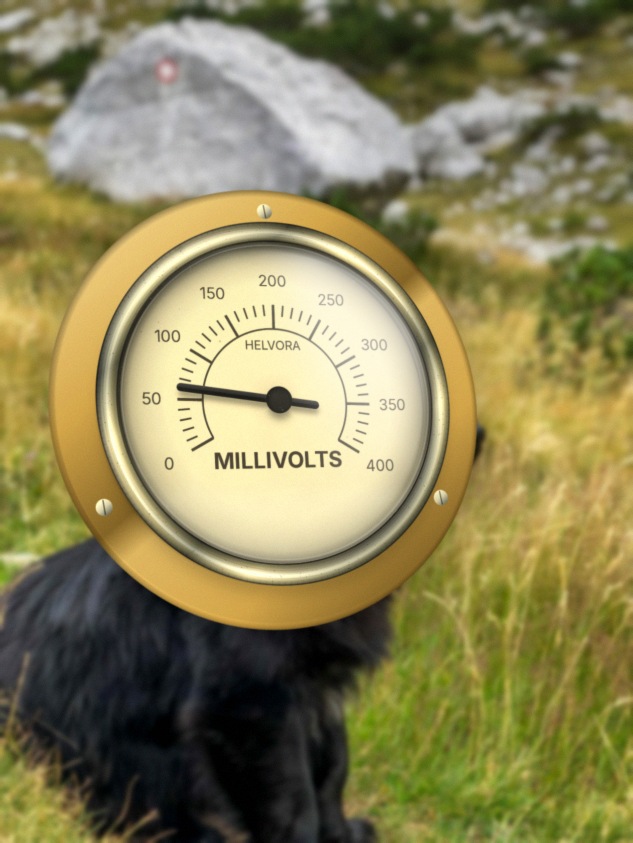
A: 60mV
